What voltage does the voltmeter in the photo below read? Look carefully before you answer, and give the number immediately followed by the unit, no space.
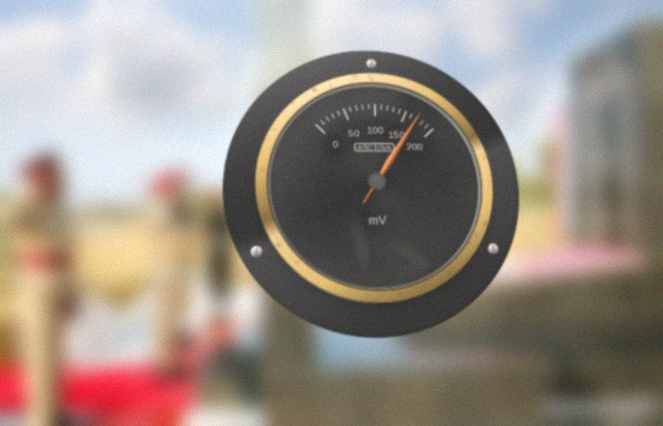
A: 170mV
